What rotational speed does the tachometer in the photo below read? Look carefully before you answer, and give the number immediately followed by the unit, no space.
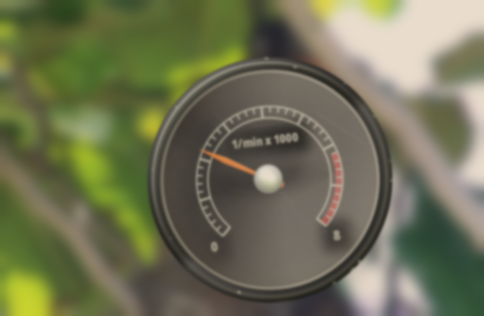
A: 2200rpm
